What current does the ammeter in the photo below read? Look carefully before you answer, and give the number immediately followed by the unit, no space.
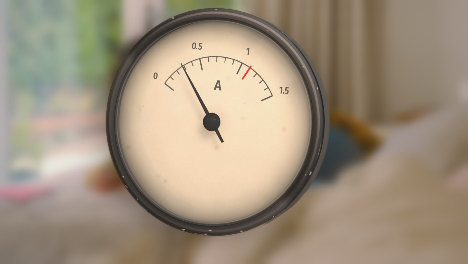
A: 0.3A
